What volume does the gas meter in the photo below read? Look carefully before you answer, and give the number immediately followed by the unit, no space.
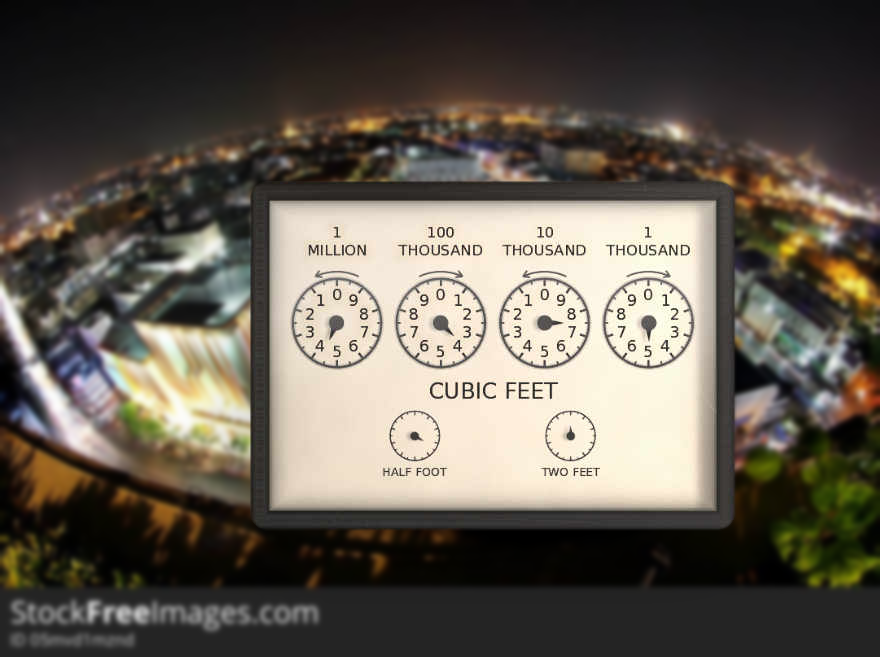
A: 437500ft³
